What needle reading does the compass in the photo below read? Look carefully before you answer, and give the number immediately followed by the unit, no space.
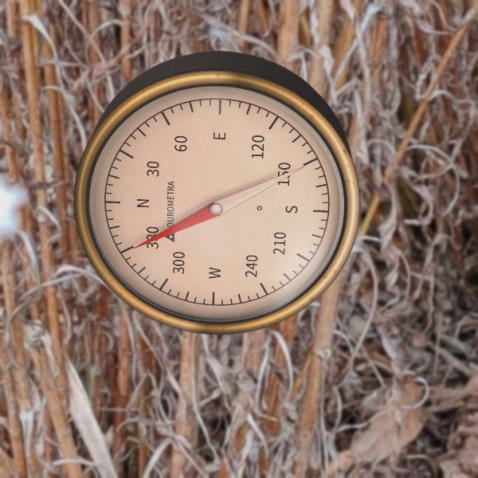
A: 330°
